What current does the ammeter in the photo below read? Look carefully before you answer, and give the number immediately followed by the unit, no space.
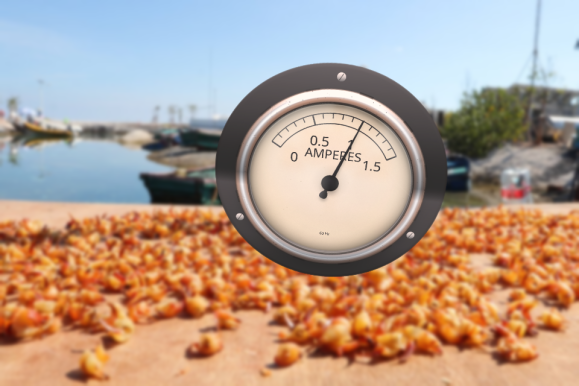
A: 1A
